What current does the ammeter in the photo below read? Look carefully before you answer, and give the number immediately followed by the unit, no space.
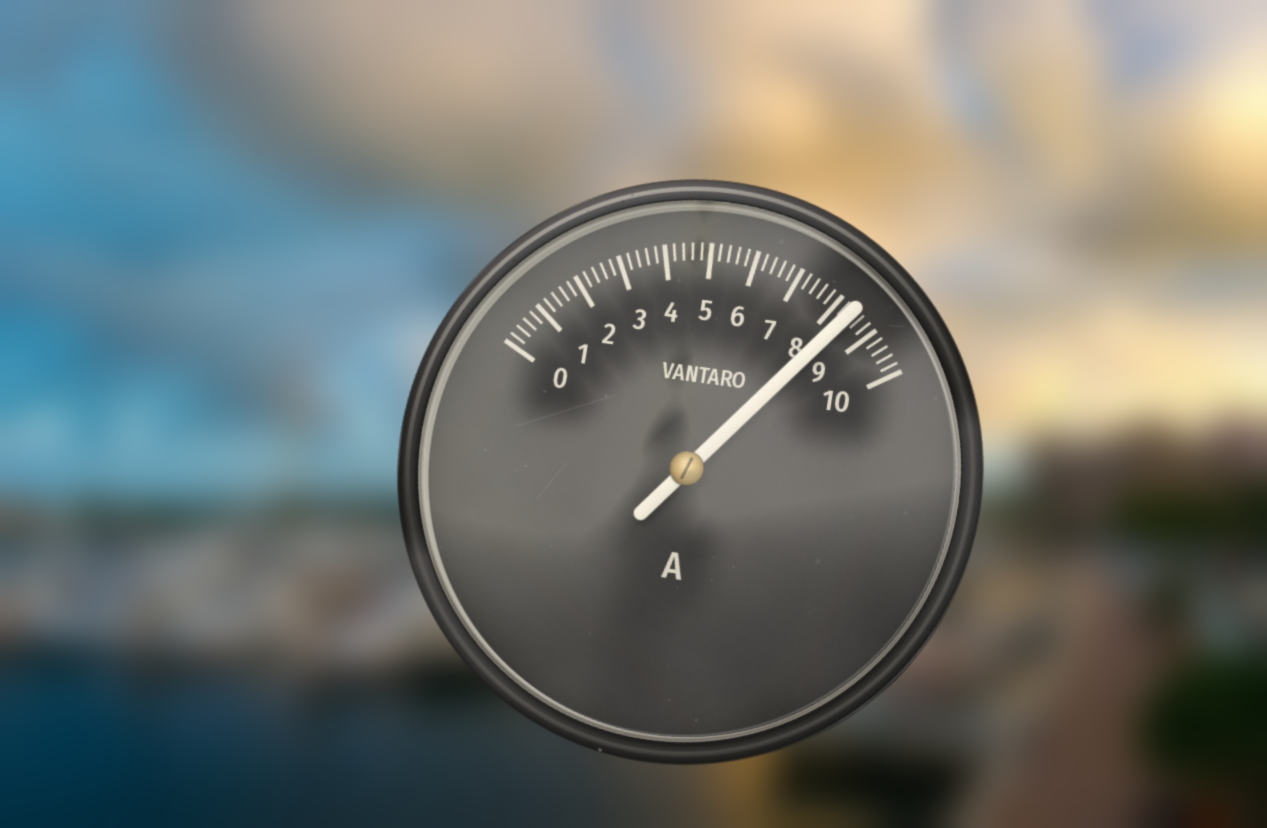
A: 8.4A
